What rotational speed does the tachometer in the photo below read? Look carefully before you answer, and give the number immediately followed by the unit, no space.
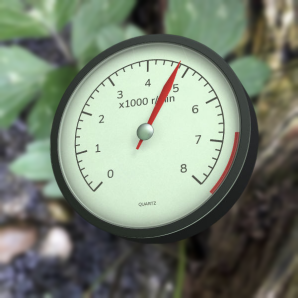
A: 4800rpm
